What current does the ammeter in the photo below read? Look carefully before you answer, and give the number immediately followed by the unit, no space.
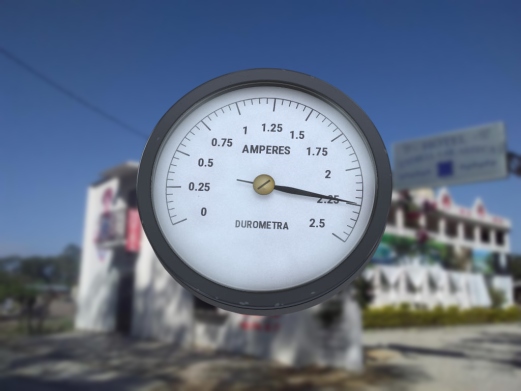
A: 2.25A
